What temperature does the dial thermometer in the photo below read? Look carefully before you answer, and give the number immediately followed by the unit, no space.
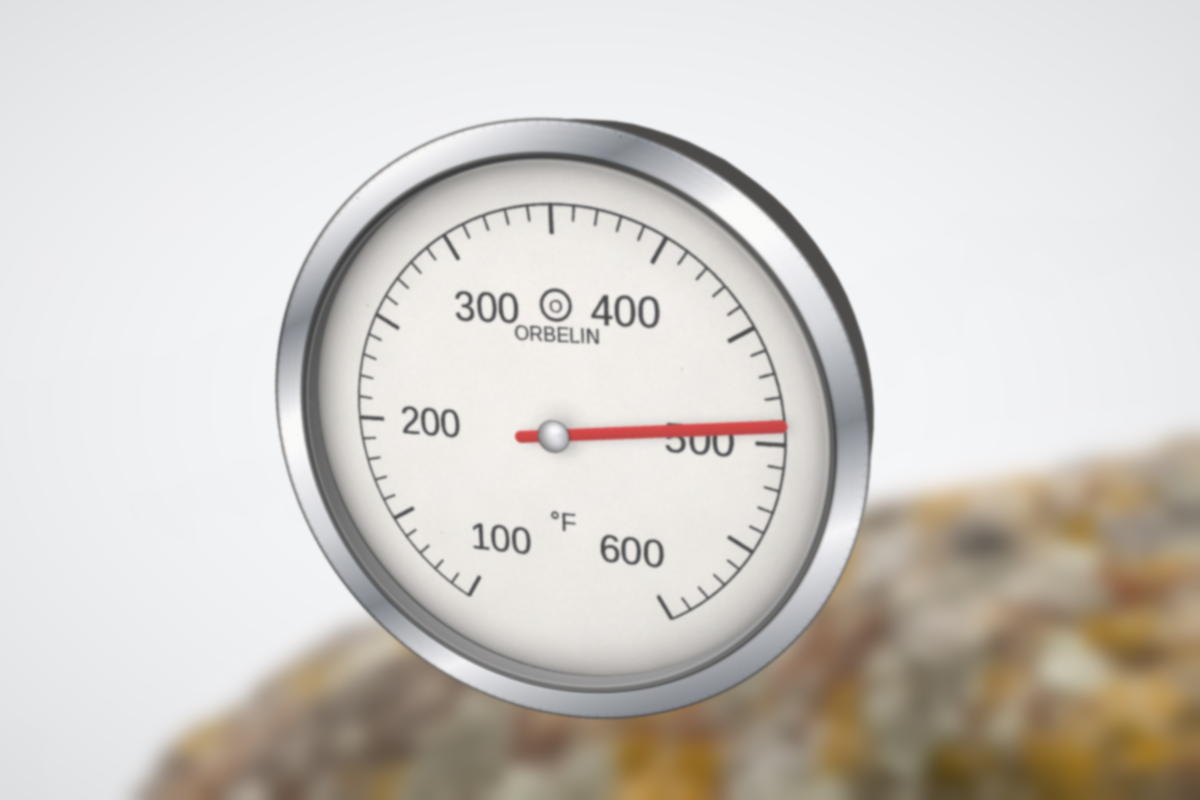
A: 490°F
